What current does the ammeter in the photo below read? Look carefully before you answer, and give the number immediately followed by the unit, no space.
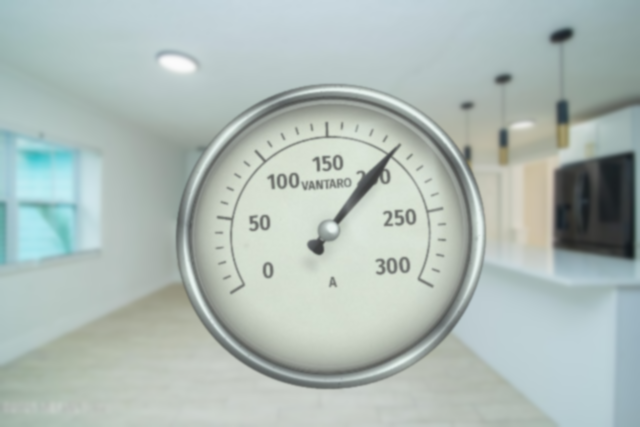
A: 200A
